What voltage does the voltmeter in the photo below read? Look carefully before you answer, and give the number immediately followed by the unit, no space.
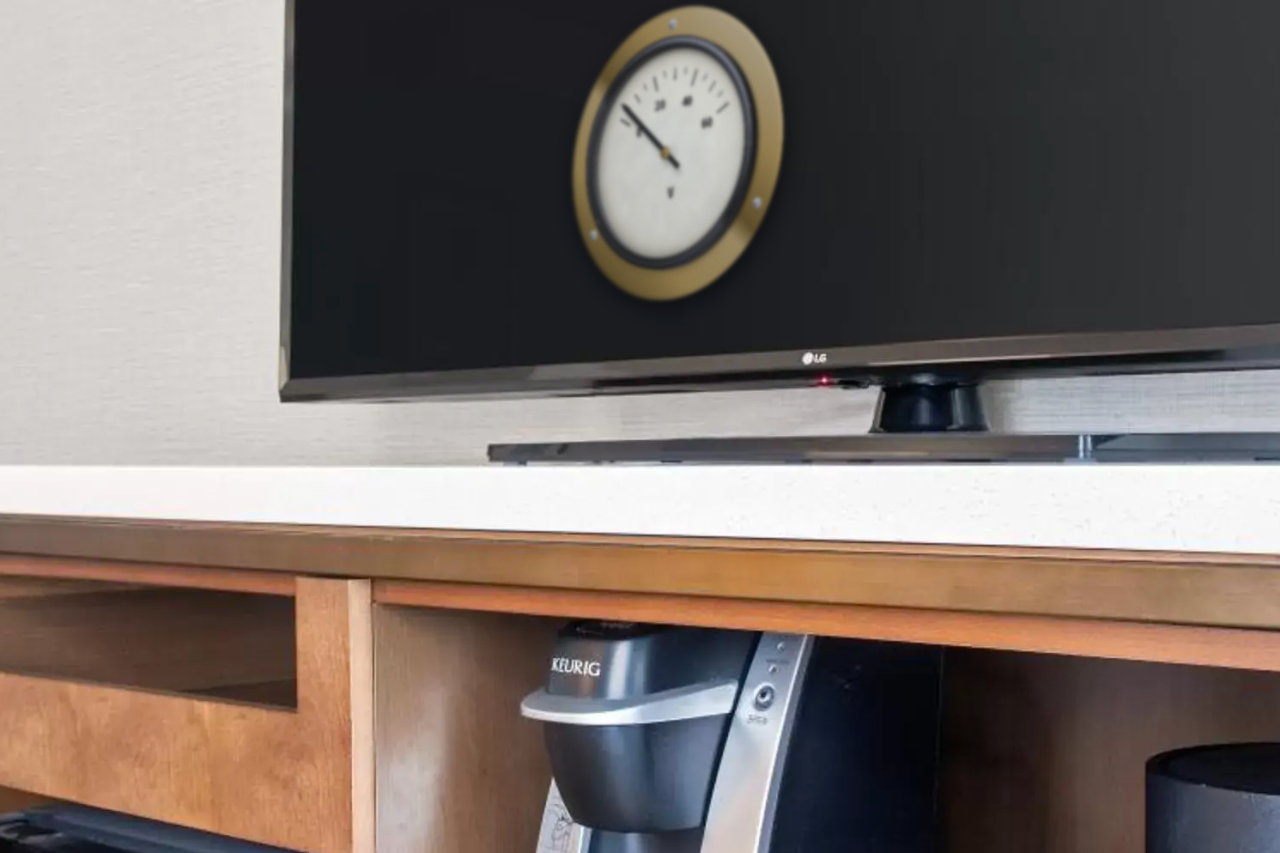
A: 5V
